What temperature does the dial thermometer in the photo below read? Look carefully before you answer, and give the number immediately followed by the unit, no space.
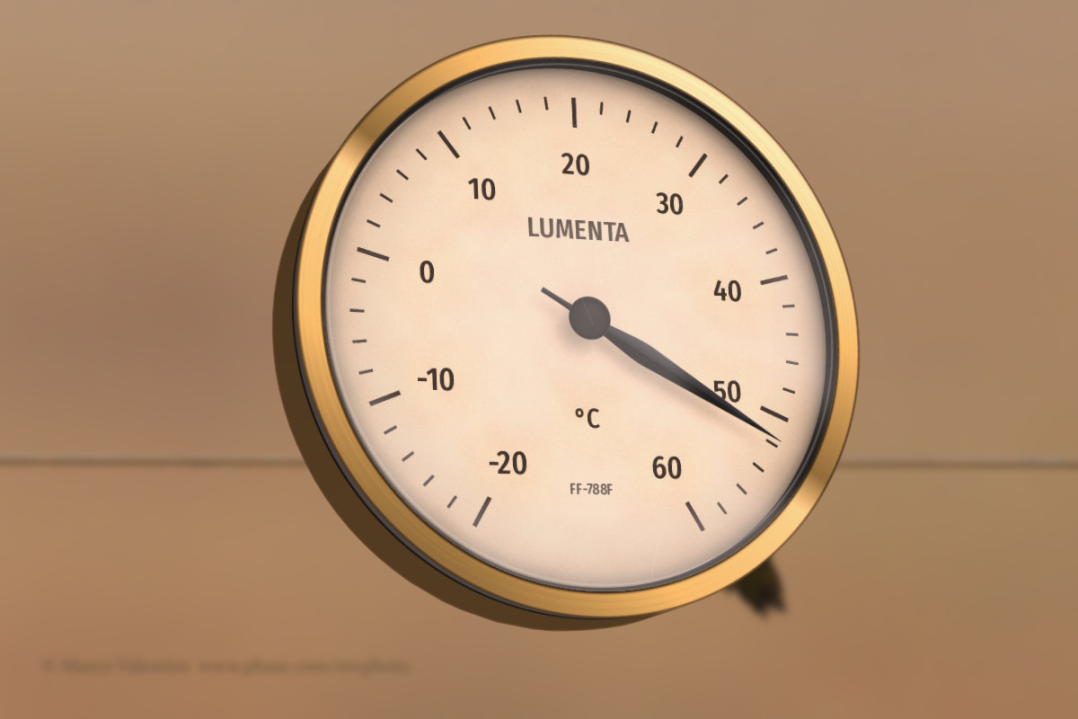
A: 52°C
